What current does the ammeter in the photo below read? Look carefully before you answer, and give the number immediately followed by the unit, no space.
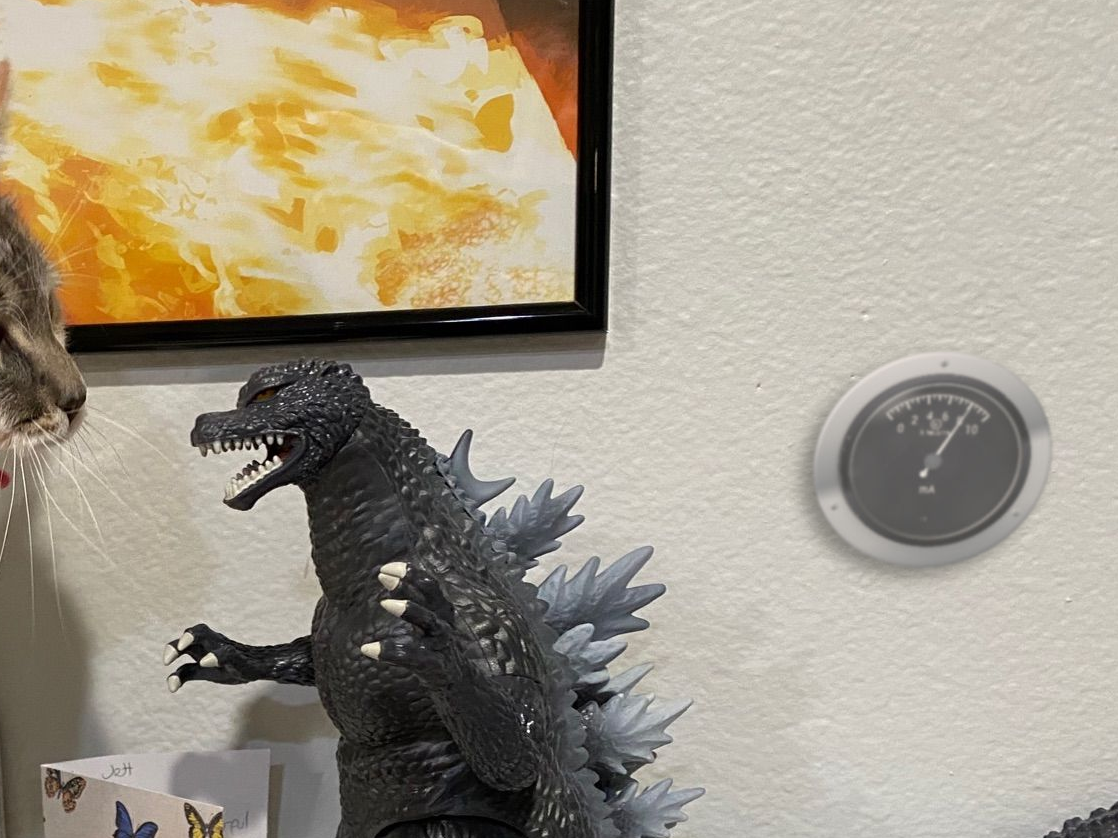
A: 8mA
